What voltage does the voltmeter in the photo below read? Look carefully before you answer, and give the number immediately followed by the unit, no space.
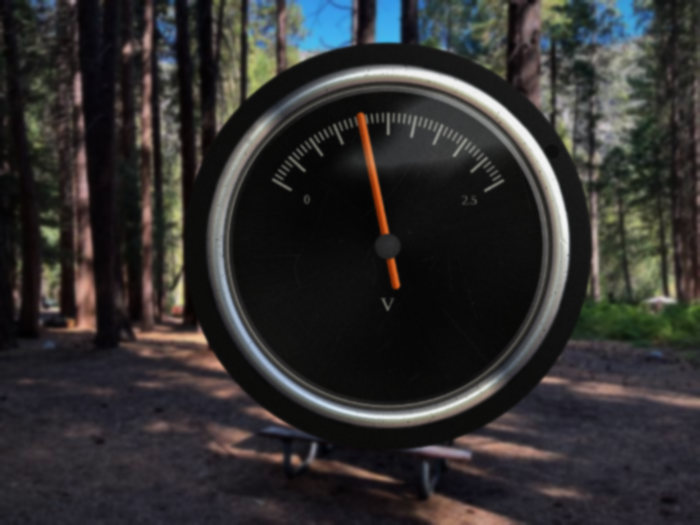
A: 1V
